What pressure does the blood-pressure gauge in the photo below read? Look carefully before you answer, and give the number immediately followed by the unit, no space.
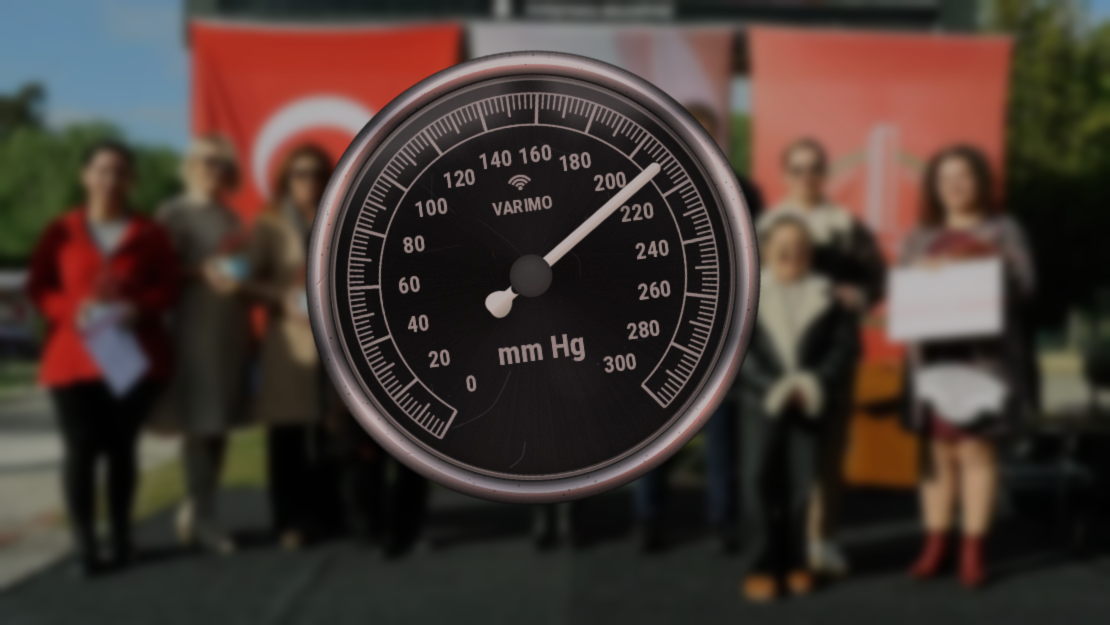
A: 210mmHg
